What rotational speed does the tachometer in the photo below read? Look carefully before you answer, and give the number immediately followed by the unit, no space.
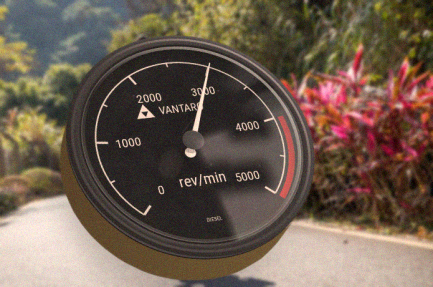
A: 3000rpm
